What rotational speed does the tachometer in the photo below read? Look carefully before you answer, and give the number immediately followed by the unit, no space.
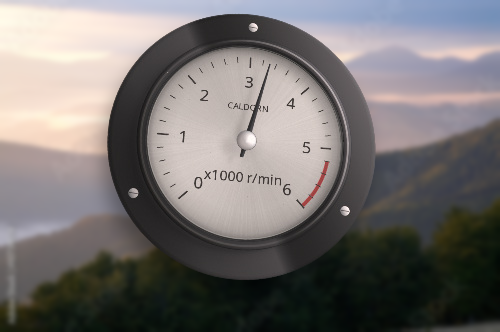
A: 3300rpm
